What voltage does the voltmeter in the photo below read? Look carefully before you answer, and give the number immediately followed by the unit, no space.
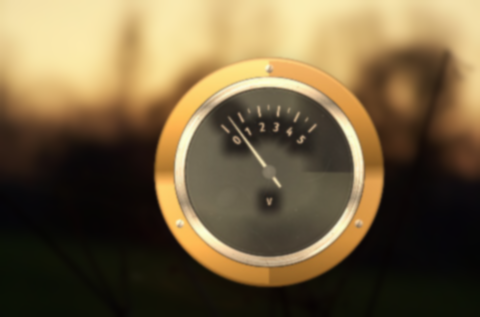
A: 0.5V
